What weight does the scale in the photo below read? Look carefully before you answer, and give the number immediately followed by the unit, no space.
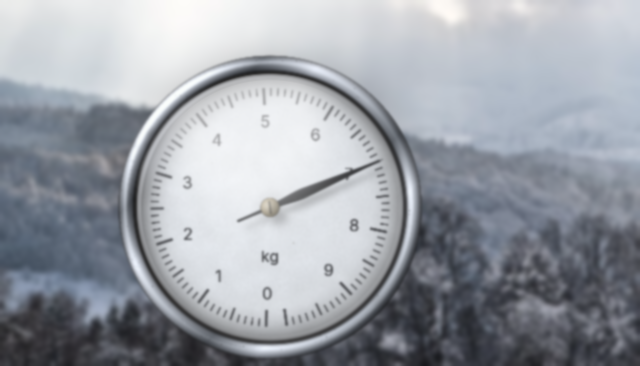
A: 7kg
